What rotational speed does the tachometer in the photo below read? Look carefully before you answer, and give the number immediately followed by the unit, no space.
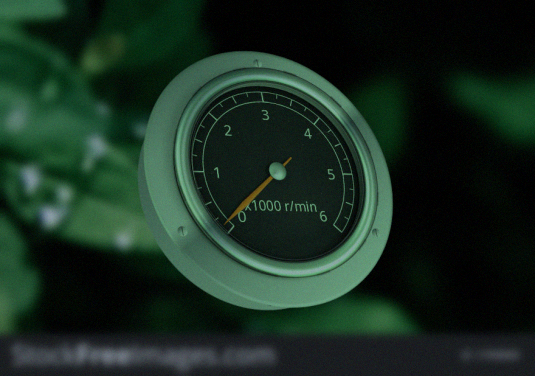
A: 125rpm
